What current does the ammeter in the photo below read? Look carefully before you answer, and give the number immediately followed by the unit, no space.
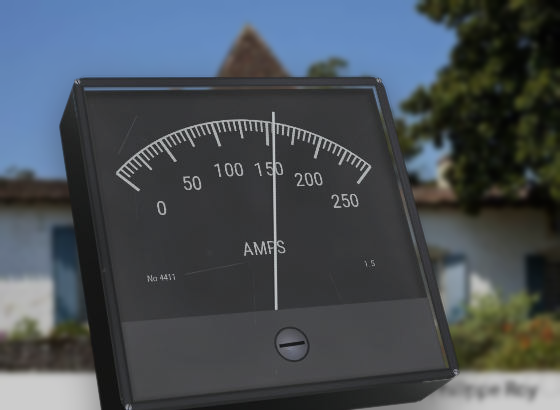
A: 155A
